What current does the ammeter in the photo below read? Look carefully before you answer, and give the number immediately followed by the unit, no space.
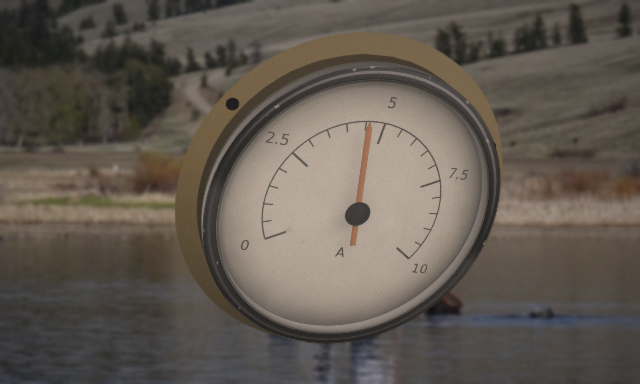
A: 4.5A
